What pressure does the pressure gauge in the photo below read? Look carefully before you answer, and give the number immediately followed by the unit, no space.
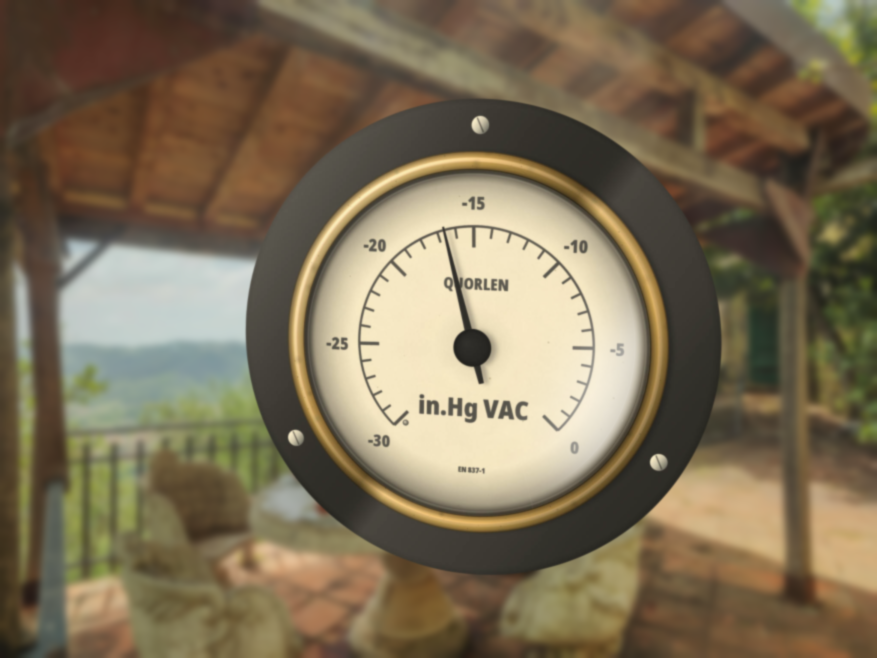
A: -16.5inHg
